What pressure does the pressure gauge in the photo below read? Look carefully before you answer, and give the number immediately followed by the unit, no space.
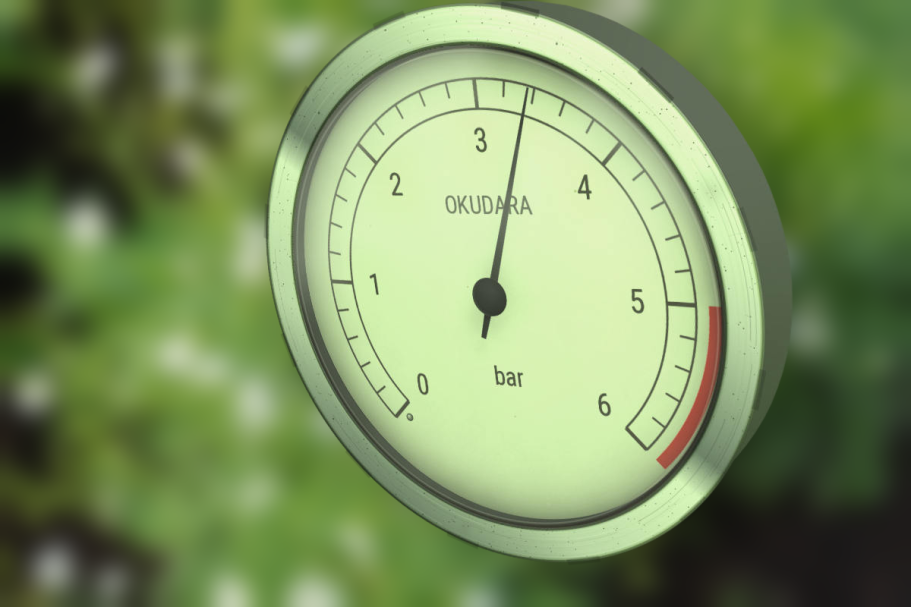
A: 3.4bar
